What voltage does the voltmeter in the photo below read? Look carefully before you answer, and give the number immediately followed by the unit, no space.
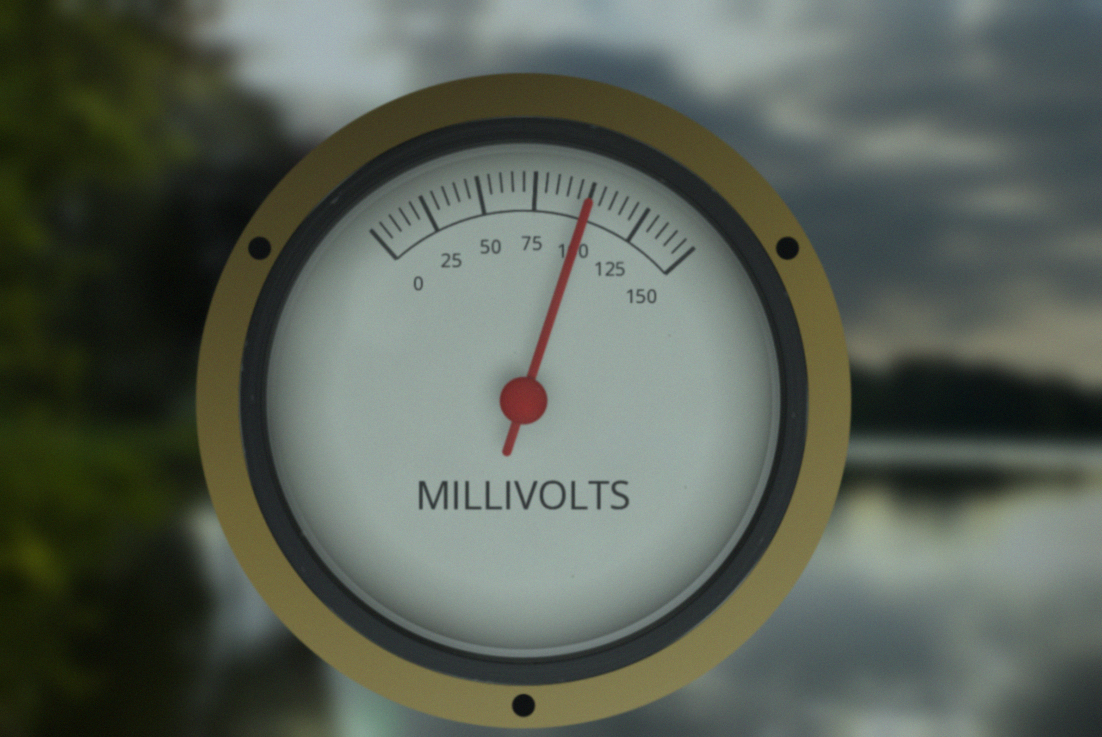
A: 100mV
